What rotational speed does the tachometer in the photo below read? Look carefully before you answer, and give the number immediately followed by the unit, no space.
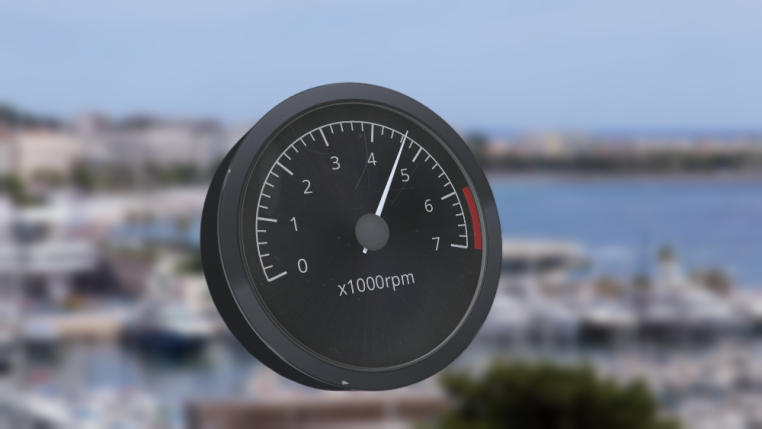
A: 4600rpm
